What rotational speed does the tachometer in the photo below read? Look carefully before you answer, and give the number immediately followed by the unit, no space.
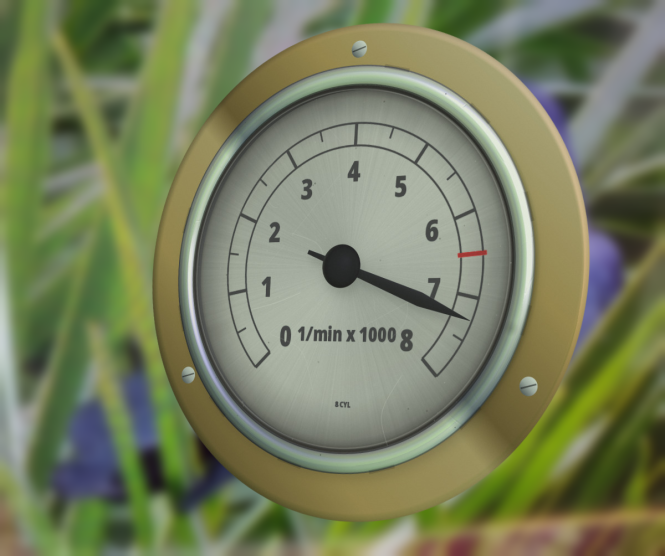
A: 7250rpm
